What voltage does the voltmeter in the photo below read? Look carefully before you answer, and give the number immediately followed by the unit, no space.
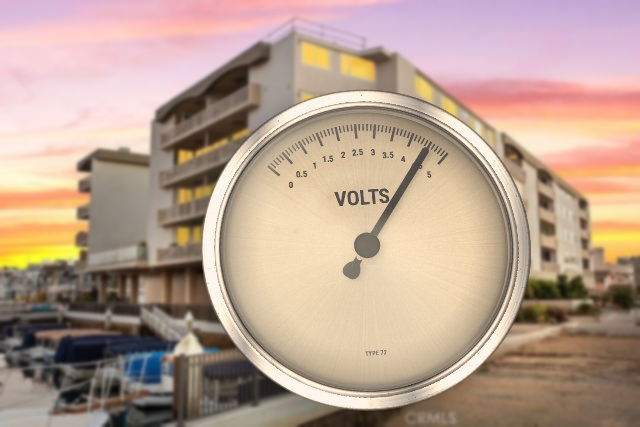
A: 4.5V
